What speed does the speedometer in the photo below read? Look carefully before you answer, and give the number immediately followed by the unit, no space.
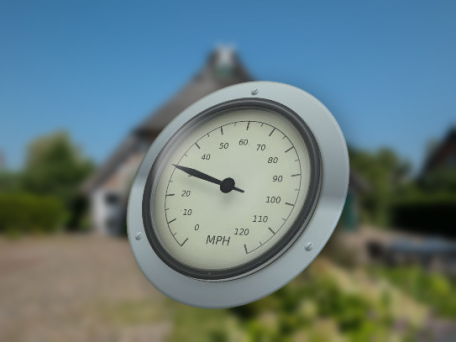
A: 30mph
